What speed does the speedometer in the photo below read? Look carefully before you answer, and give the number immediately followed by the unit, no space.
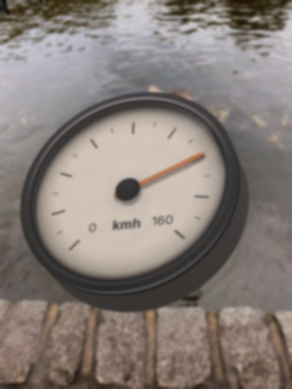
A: 120km/h
